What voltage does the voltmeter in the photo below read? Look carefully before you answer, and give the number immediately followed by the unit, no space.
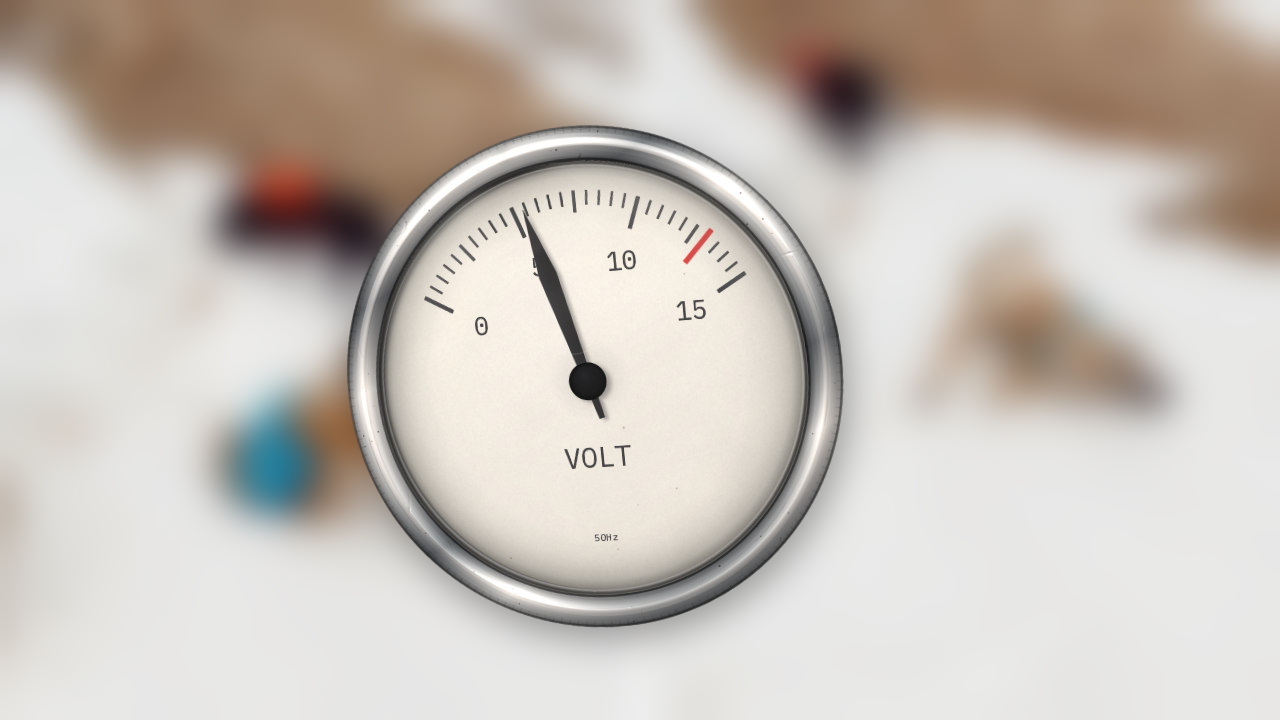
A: 5.5V
